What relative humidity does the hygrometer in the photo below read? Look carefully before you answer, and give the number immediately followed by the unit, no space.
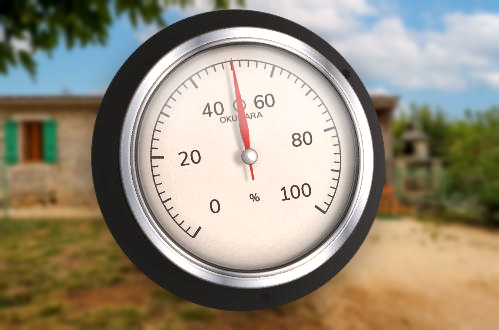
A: 50%
